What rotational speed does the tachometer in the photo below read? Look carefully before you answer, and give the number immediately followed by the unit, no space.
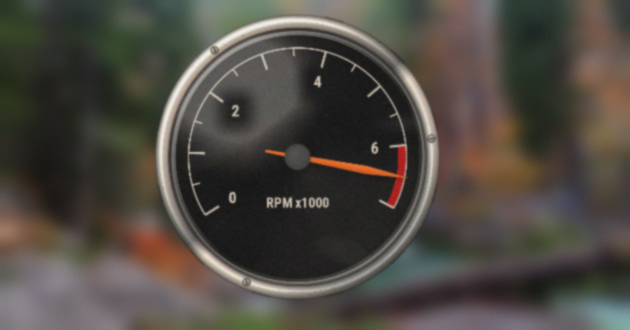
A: 6500rpm
